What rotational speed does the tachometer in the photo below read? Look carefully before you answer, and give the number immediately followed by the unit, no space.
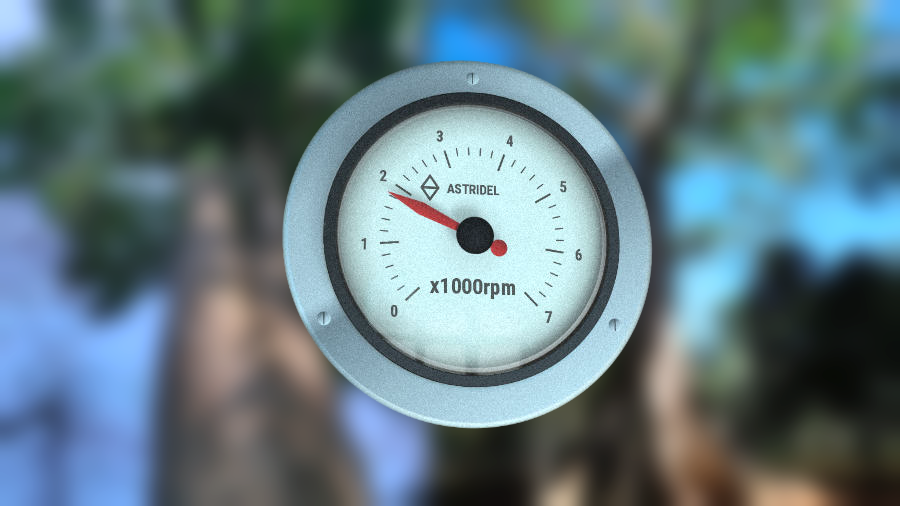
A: 1800rpm
